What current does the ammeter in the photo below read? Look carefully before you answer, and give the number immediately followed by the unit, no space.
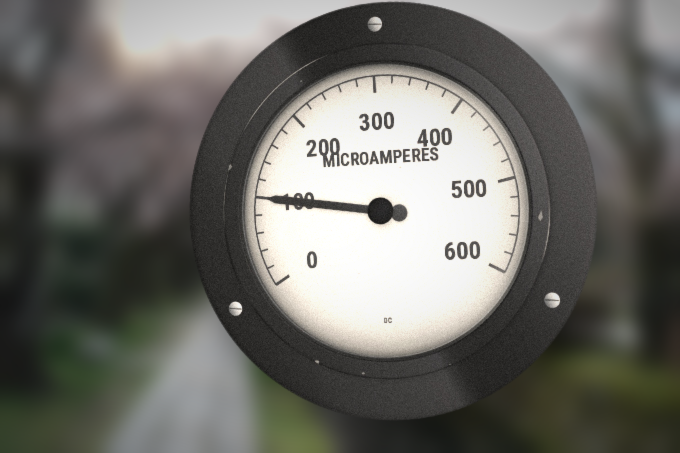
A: 100µA
